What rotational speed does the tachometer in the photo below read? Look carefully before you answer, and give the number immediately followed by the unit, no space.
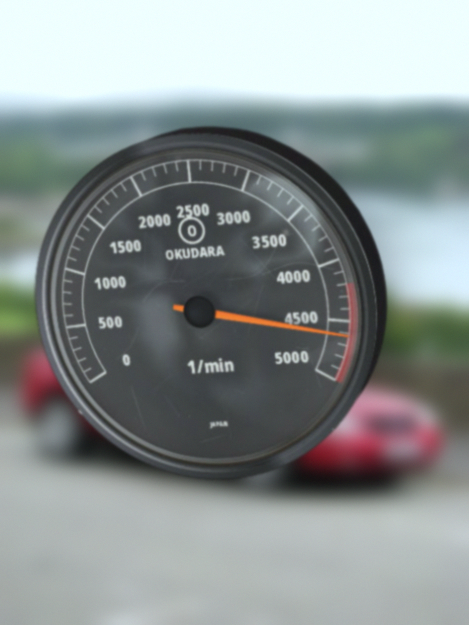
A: 4600rpm
